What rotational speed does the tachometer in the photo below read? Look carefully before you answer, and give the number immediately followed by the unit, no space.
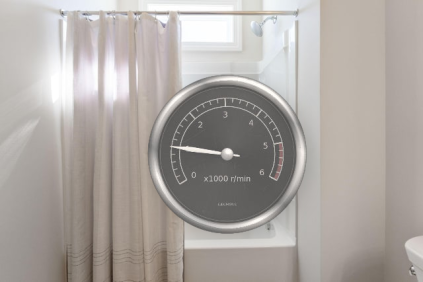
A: 1000rpm
